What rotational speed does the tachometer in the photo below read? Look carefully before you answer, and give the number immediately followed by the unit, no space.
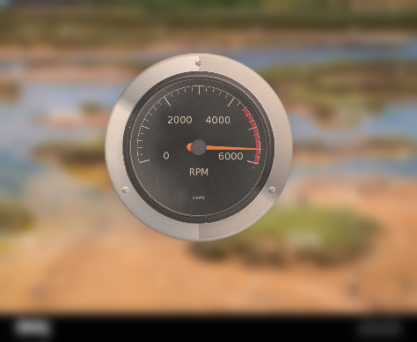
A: 5600rpm
